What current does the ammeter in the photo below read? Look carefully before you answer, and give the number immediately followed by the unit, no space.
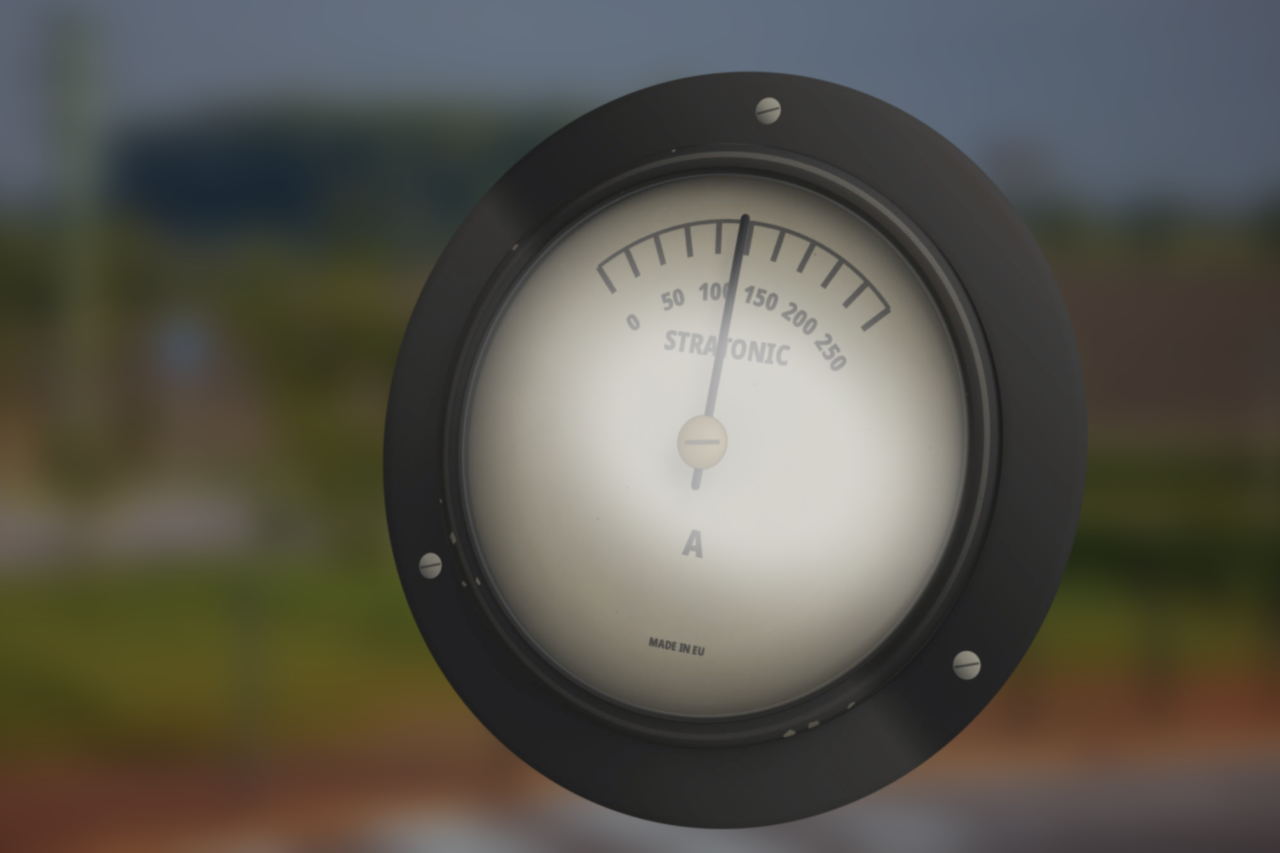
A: 125A
